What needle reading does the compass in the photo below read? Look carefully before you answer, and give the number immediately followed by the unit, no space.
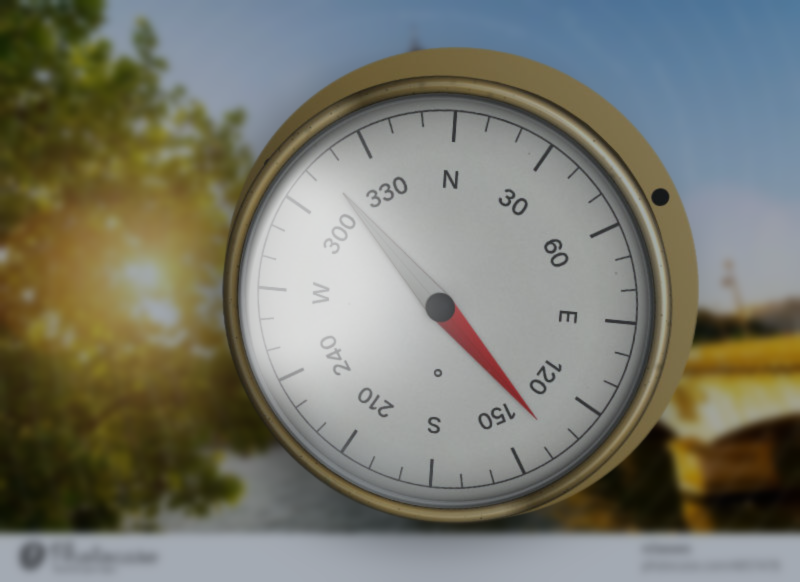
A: 135°
